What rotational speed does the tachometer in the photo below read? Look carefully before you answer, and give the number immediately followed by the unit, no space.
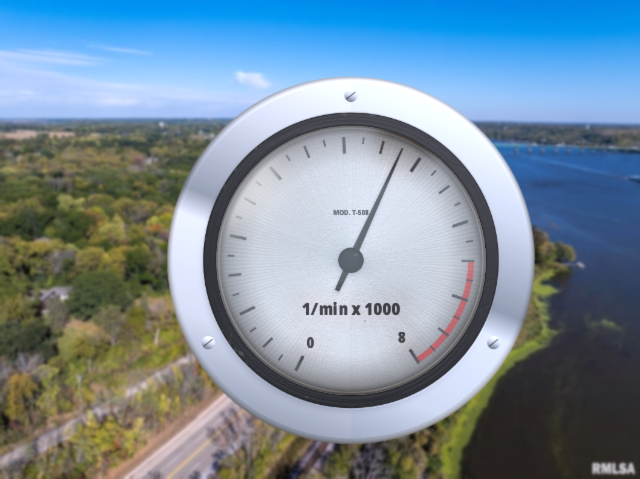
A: 4750rpm
